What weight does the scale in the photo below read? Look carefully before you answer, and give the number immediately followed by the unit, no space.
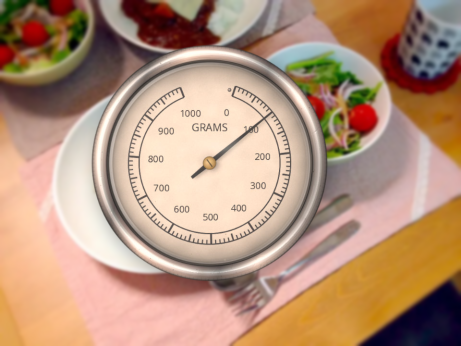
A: 100g
